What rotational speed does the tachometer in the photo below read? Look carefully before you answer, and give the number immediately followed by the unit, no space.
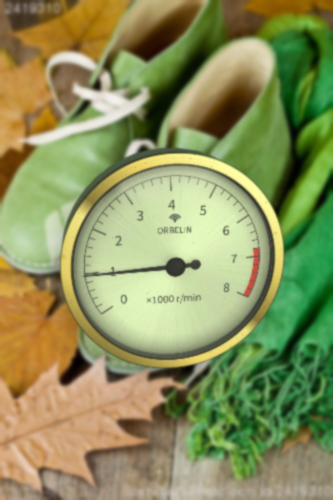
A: 1000rpm
